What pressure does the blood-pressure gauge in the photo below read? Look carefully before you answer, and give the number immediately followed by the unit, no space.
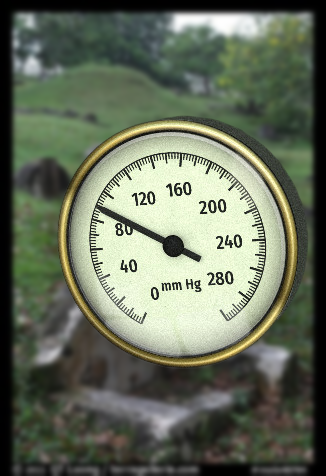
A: 90mmHg
